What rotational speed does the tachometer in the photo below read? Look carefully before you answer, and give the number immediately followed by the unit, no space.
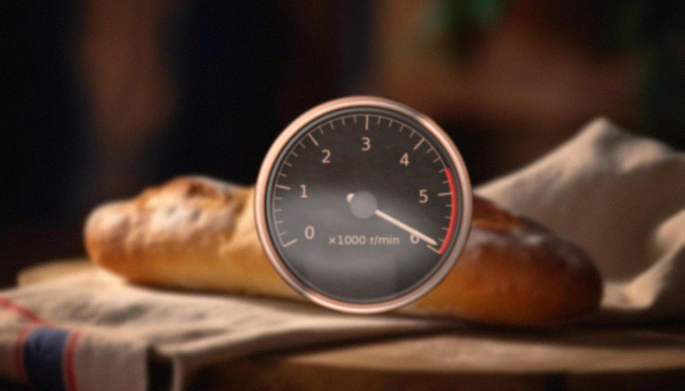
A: 5900rpm
